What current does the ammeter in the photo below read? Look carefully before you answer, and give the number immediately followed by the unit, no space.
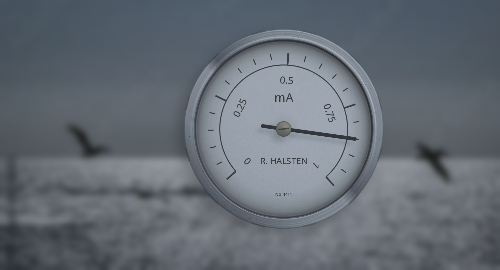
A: 0.85mA
